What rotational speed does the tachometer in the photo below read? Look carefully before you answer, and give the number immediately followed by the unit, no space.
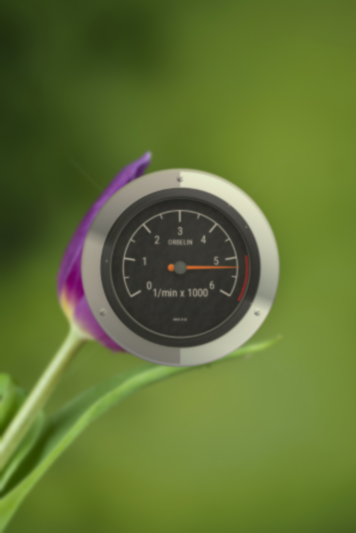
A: 5250rpm
